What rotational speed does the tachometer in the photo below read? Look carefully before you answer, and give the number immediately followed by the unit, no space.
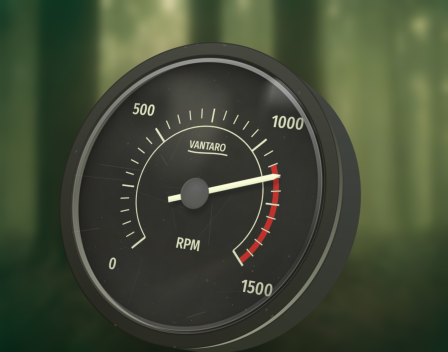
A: 1150rpm
